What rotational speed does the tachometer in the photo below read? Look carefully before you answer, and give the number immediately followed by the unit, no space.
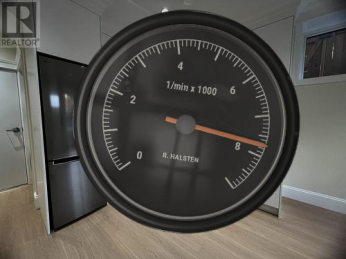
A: 7700rpm
